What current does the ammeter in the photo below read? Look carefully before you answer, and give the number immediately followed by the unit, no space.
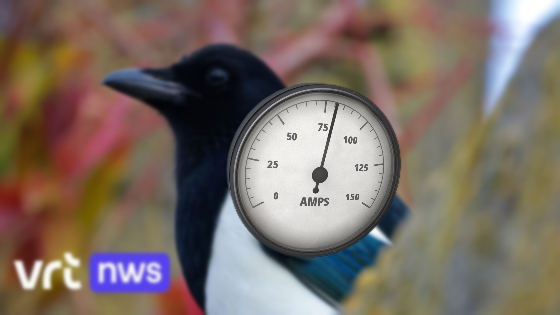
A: 80A
